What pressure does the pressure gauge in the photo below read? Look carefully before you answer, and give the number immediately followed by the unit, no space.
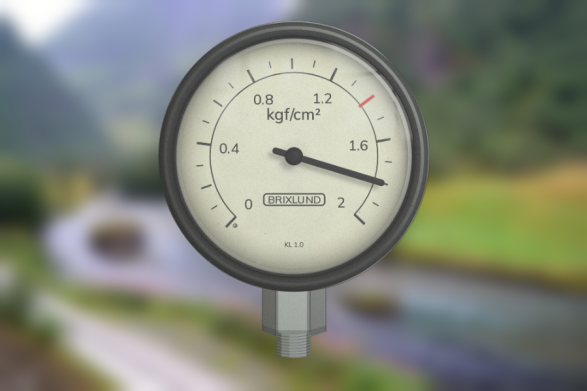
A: 1.8kg/cm²
